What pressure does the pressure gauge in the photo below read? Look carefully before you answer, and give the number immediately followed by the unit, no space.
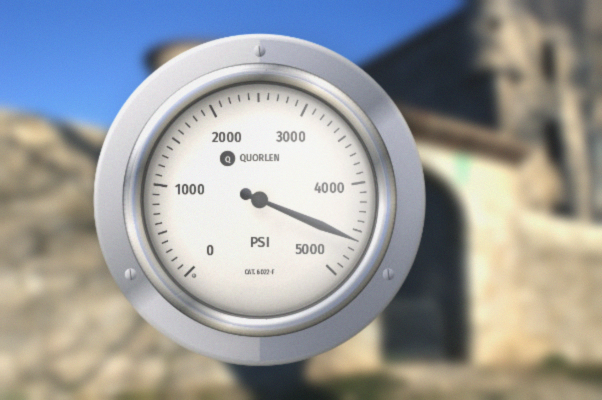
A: 4600psi
